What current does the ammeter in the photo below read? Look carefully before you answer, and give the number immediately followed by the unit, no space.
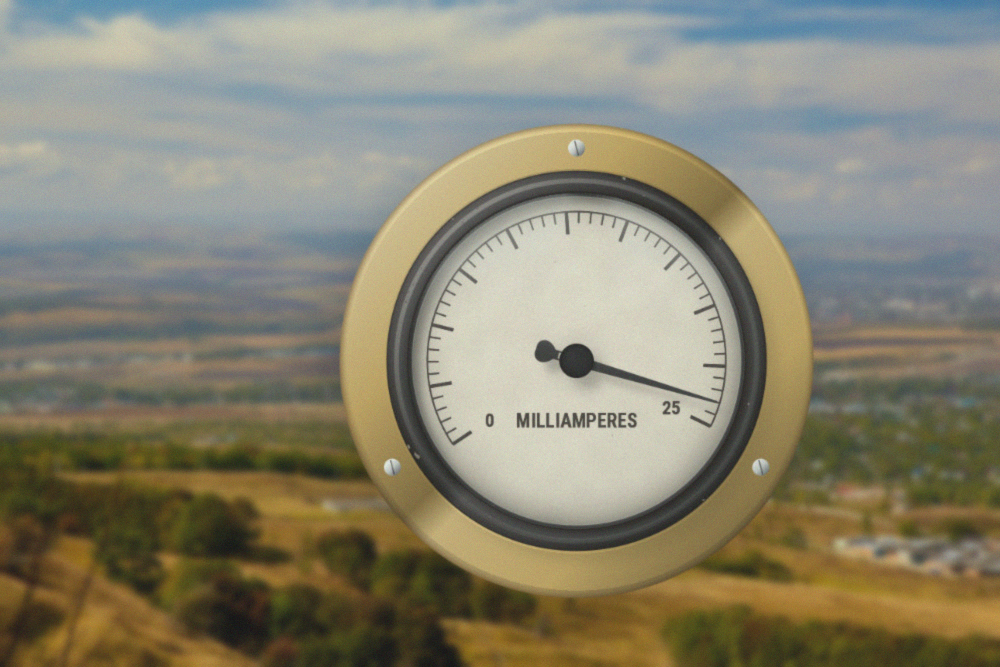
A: 24mA
